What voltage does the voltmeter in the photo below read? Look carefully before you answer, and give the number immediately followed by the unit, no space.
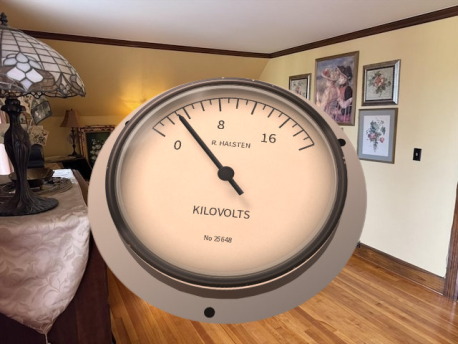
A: 3kV
